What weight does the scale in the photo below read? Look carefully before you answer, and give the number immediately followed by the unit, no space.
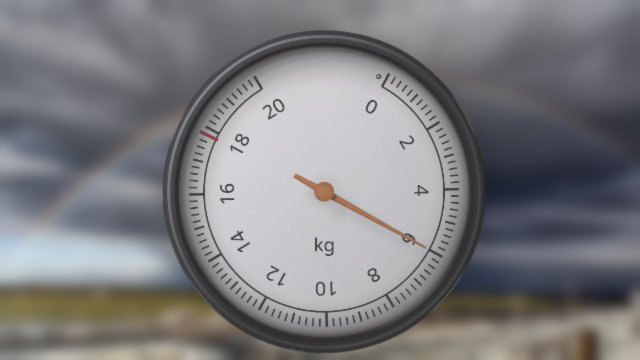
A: 6kg
